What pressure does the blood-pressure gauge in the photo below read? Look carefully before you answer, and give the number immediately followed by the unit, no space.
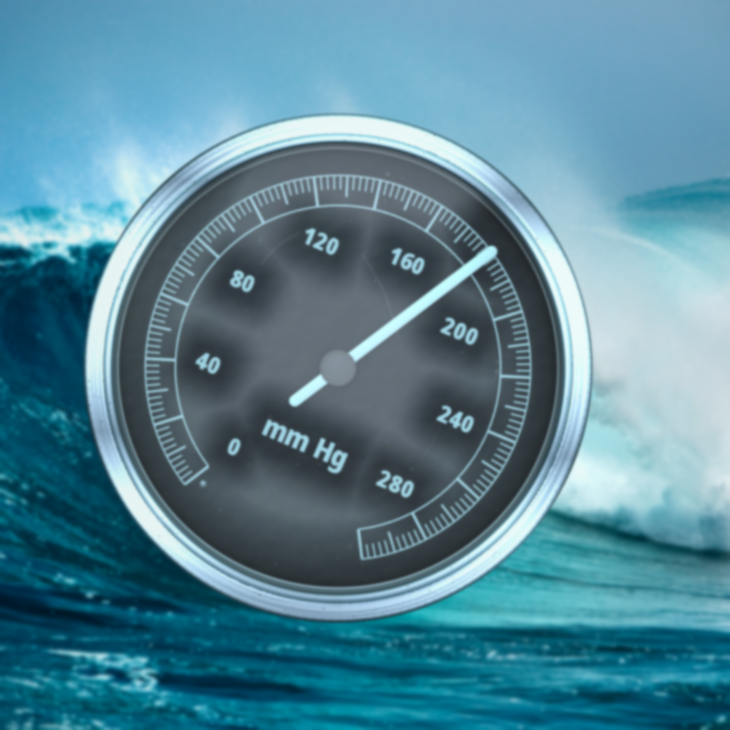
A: 180mmHg
